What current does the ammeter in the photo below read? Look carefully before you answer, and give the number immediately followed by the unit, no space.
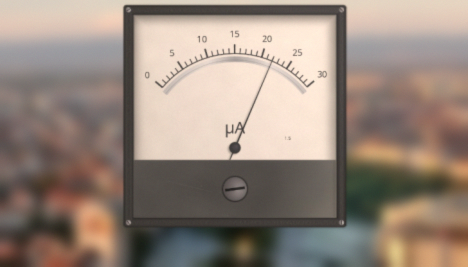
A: 22µA
